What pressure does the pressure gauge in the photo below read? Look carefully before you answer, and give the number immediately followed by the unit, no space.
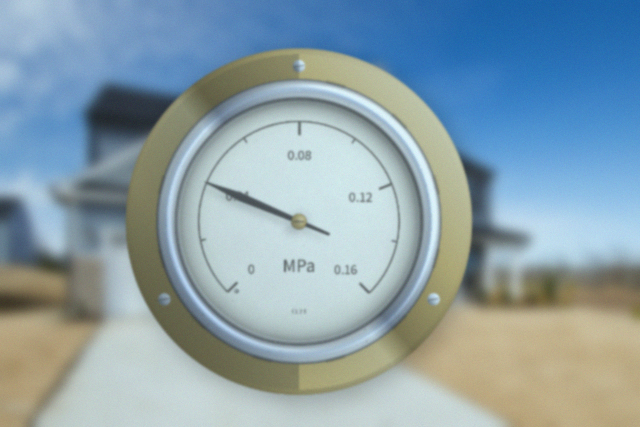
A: 0.04MPa
